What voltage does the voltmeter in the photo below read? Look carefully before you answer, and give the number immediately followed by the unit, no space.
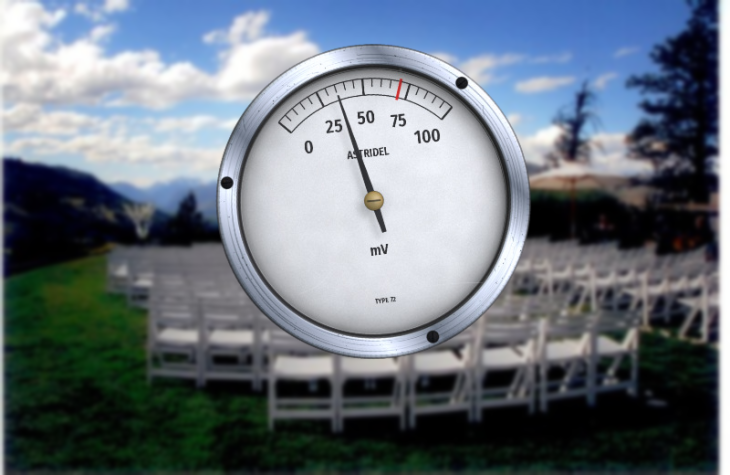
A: 35mV
